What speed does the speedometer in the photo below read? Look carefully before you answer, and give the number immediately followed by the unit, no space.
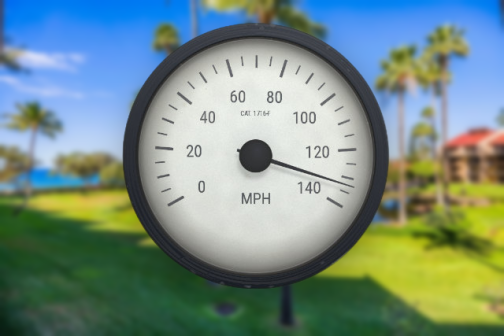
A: 132.5mph
